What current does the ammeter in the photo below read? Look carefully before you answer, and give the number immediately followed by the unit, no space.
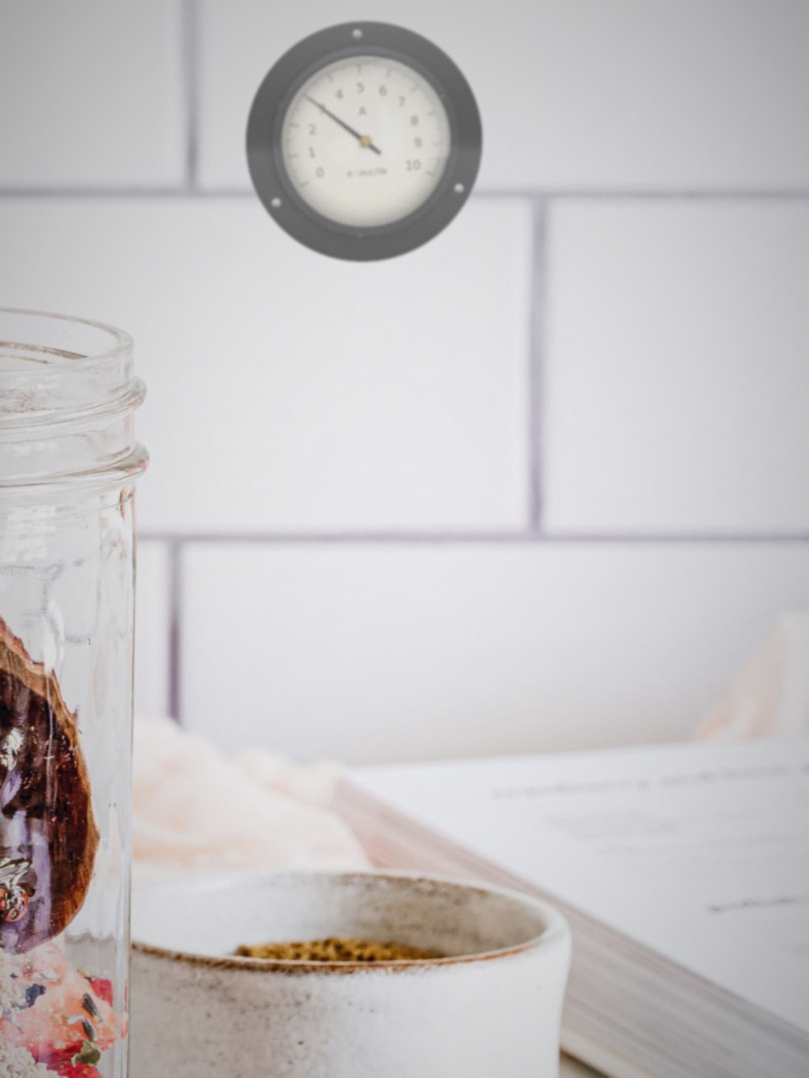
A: 3A
